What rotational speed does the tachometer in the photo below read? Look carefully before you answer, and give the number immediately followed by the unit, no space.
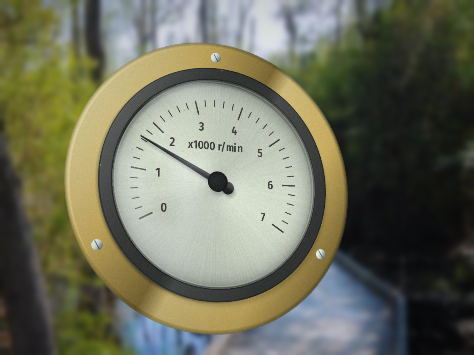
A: 1600rpm
